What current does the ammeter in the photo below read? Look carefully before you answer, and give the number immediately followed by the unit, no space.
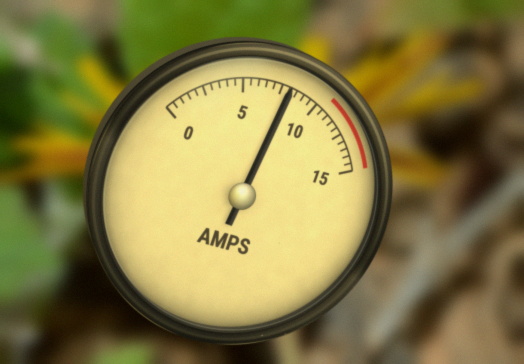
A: 8A
